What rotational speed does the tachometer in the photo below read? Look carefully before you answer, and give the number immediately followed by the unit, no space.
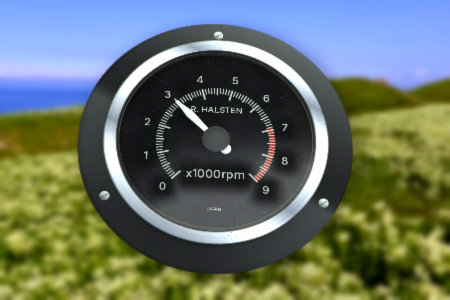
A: 3000rpm
